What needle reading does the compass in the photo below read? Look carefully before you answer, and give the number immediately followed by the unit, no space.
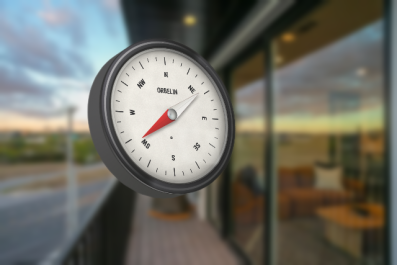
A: 235°
